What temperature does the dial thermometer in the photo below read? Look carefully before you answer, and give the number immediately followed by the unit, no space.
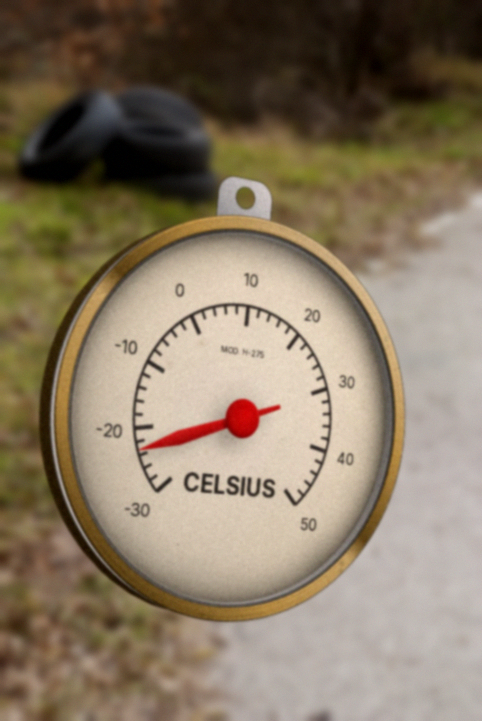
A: -23°C
